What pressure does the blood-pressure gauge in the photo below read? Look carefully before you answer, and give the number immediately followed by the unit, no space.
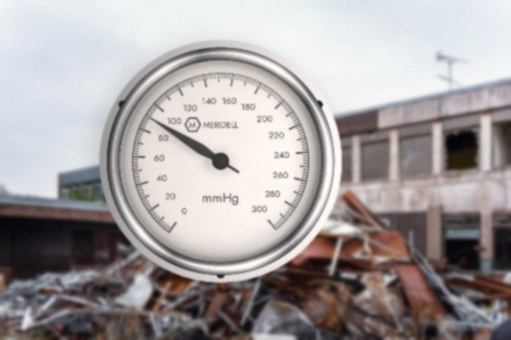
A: 90mmHg
